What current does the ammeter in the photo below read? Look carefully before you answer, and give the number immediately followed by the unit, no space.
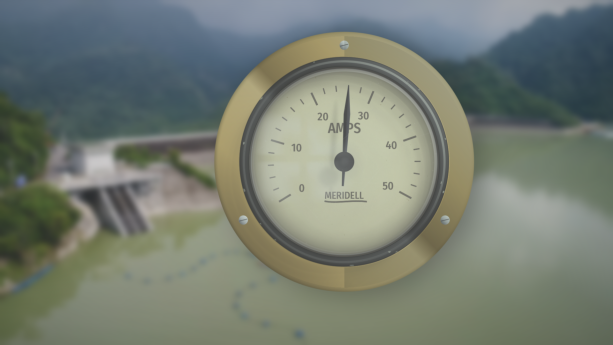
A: 26A
